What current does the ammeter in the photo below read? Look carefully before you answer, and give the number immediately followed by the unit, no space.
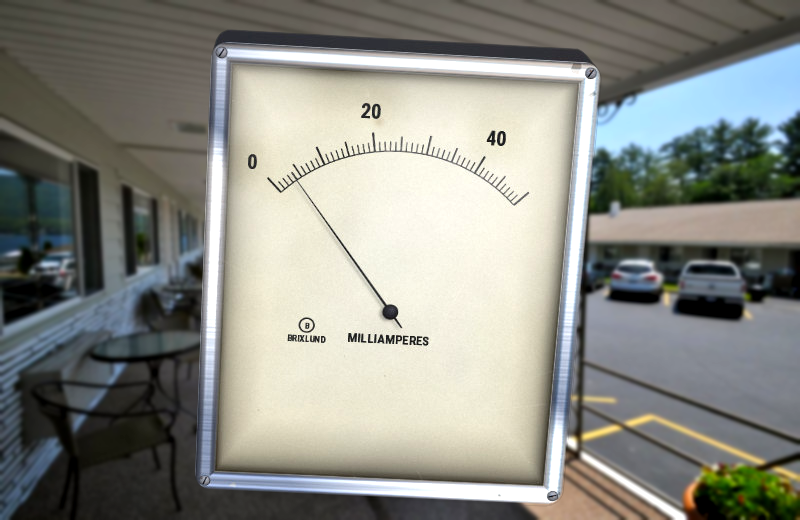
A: 4mA
